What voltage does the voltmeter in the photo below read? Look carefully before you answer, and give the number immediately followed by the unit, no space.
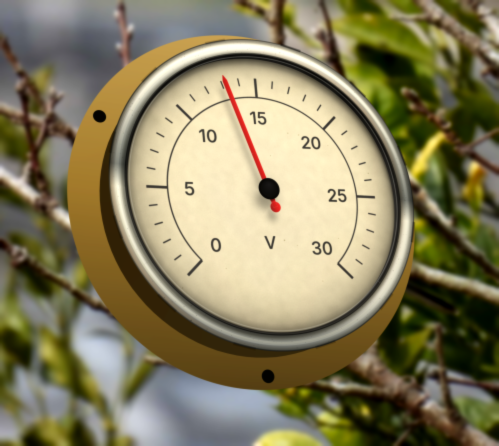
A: 13V
